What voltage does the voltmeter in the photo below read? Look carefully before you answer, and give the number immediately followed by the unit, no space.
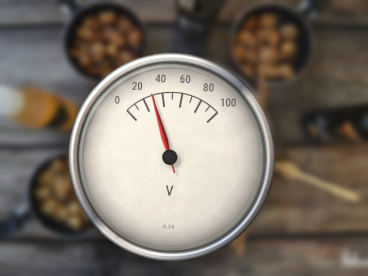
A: 30V
